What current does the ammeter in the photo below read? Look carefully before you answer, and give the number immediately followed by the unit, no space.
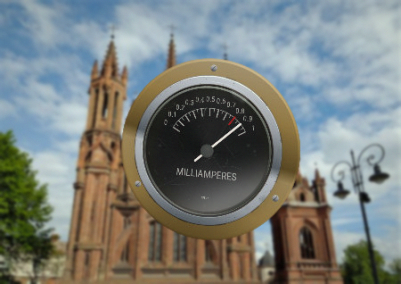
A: 0.9mA
